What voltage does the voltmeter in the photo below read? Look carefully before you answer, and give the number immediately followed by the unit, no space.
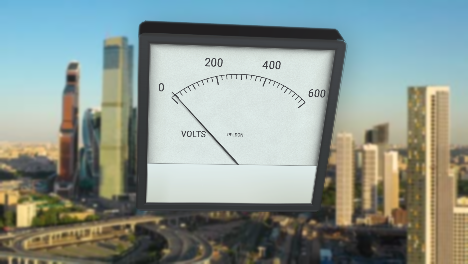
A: 20V
